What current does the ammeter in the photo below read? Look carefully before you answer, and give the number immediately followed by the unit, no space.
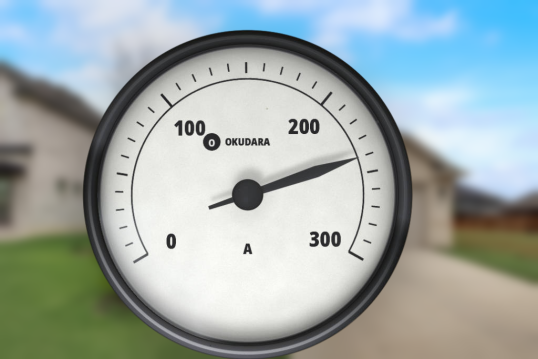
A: 240A
